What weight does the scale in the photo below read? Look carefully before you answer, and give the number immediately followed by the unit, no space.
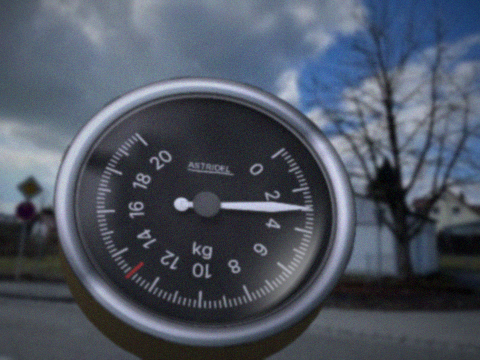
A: 3kg
